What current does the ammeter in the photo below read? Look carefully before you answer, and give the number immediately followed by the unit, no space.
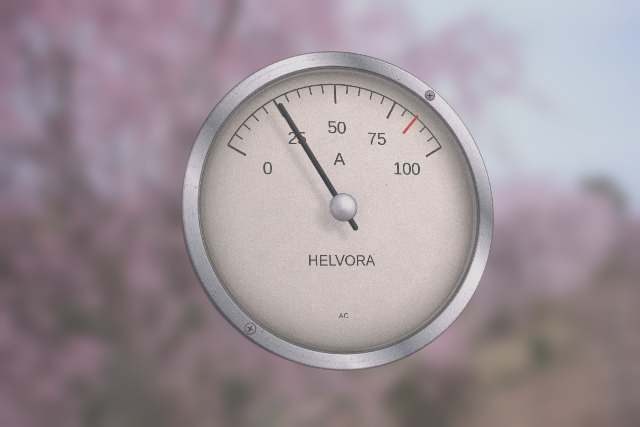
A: 25A
